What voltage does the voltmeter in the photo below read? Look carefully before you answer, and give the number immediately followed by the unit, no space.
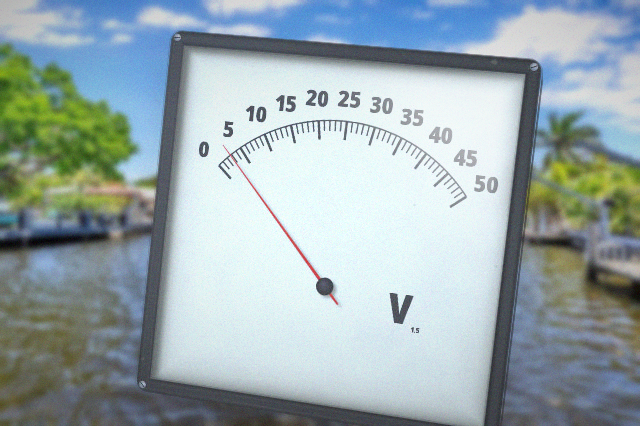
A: 3V
